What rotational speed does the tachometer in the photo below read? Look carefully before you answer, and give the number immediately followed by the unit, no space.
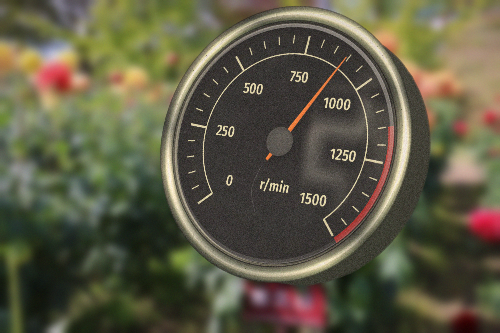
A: 900rpm
